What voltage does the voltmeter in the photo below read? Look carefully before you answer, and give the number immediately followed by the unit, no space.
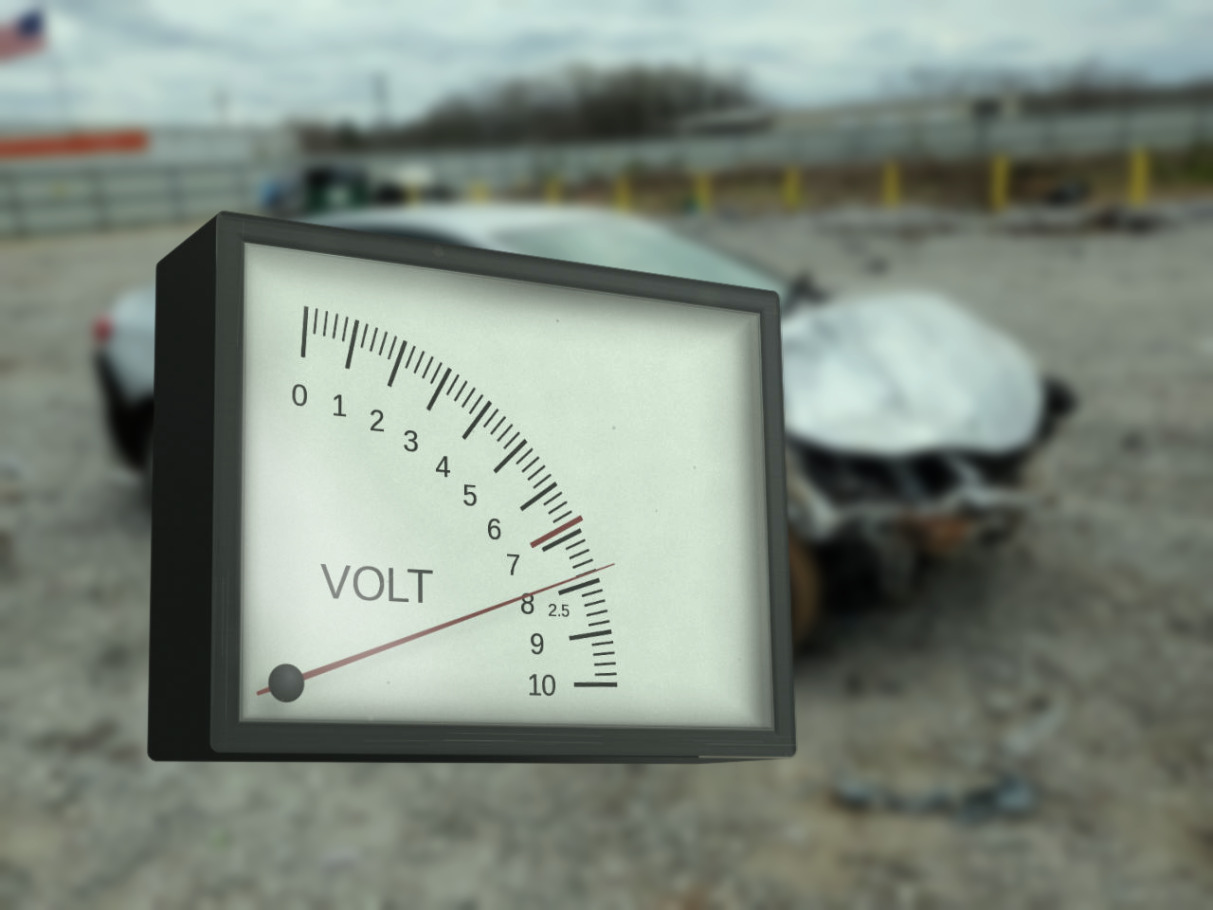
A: 7.8V
